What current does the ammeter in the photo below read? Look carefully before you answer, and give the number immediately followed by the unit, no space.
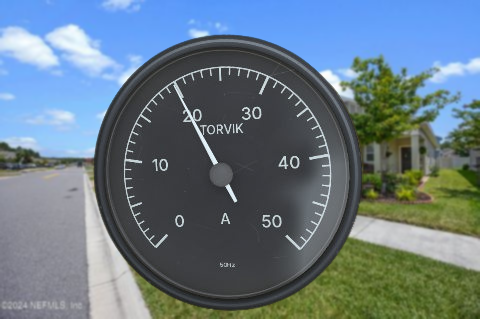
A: 20A
